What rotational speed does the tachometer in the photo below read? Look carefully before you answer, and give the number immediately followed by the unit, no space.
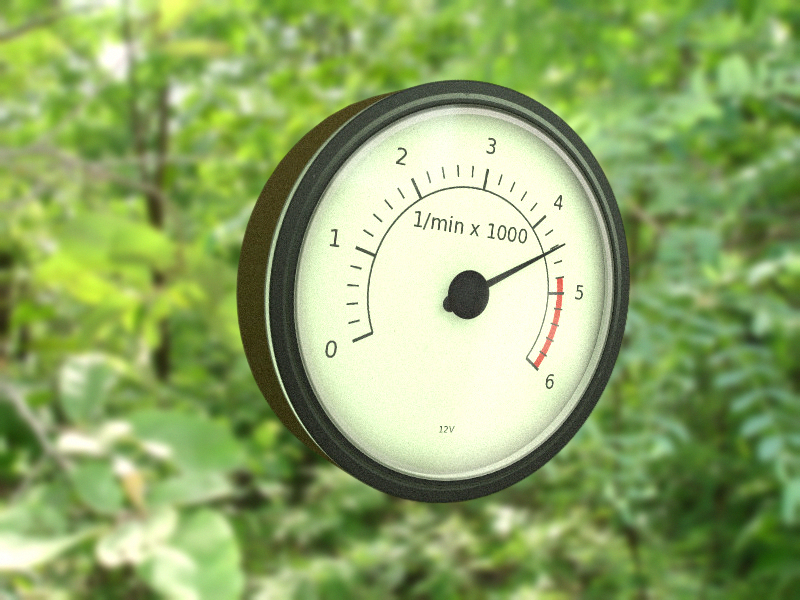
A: 4400rpm
